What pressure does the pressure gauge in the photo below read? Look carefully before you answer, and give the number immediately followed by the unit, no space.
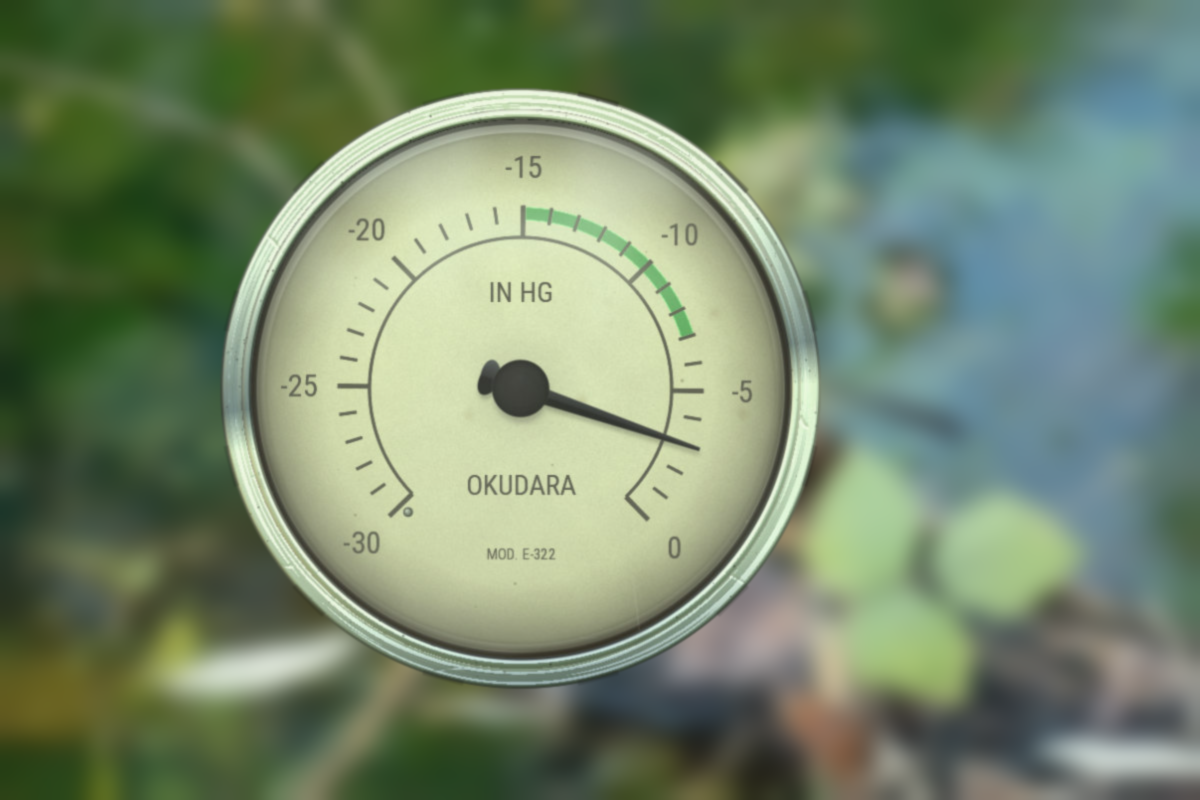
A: -3inHg
